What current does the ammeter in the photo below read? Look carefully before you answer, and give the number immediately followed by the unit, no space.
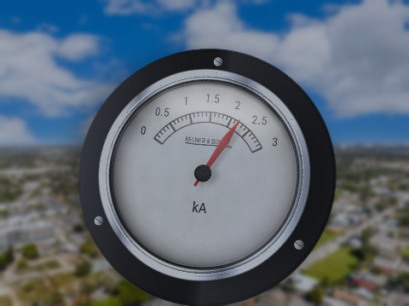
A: 2.2kA
